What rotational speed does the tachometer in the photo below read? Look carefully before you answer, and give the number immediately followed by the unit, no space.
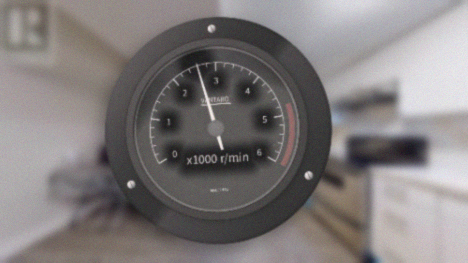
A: 2600rpm
